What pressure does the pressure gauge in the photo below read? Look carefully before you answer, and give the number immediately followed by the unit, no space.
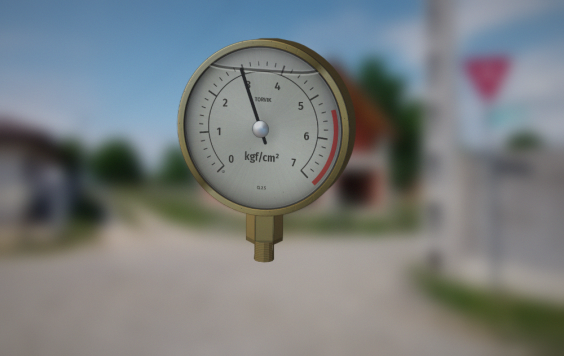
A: 3kg/cm²
